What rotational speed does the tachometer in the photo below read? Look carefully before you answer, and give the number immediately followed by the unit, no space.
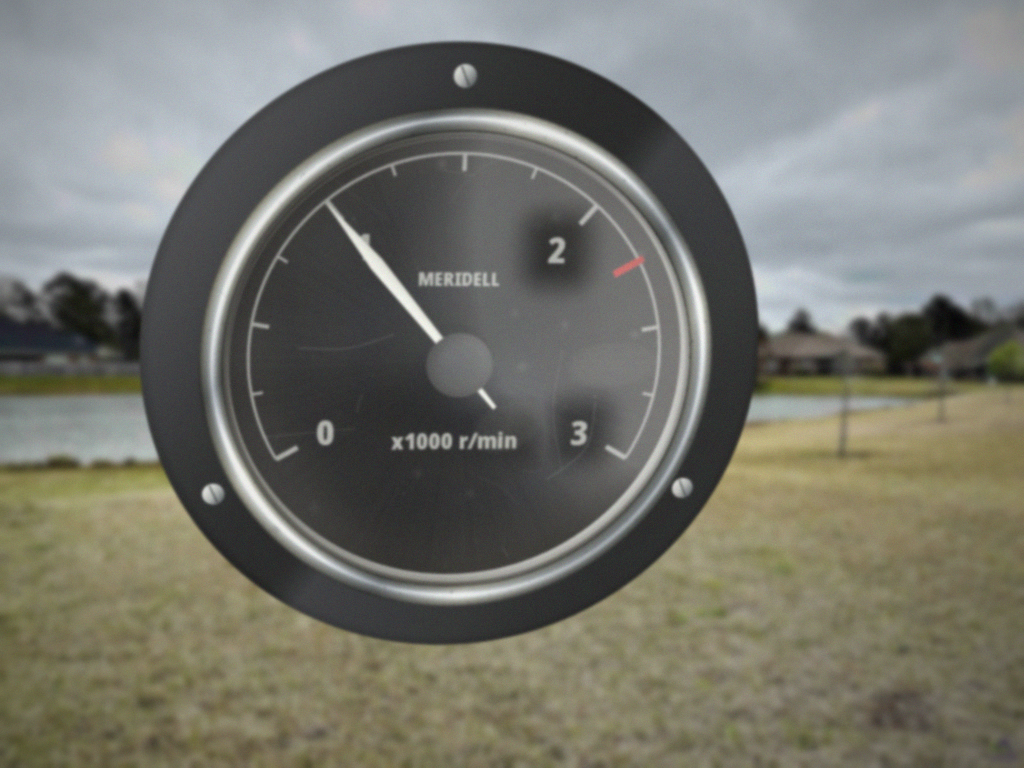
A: 1000rpm
